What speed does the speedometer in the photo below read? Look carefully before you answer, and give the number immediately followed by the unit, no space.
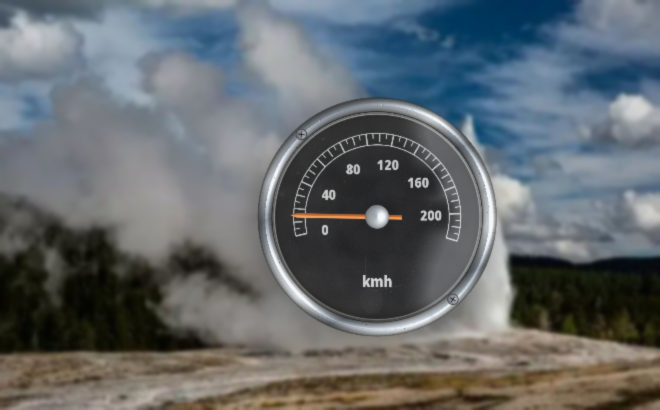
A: 15km/h
